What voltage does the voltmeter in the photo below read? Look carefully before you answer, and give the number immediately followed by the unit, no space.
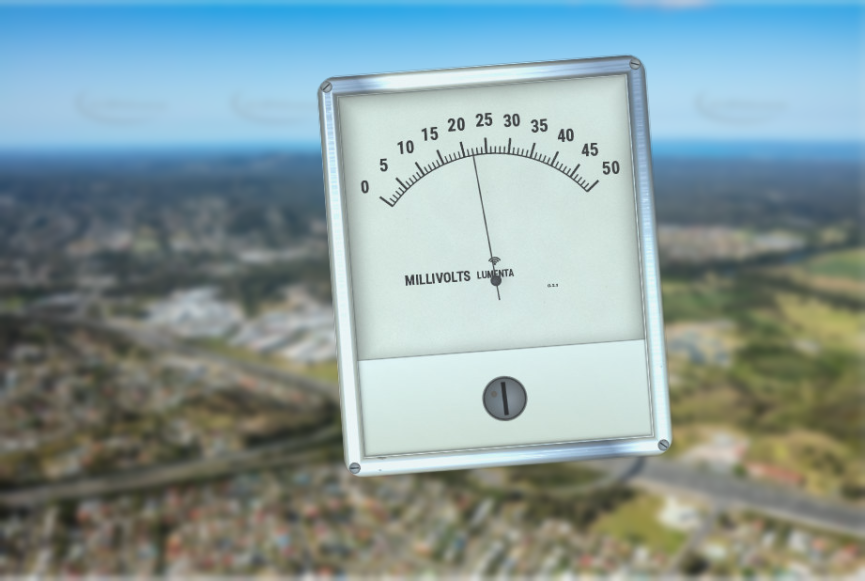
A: 22mV
